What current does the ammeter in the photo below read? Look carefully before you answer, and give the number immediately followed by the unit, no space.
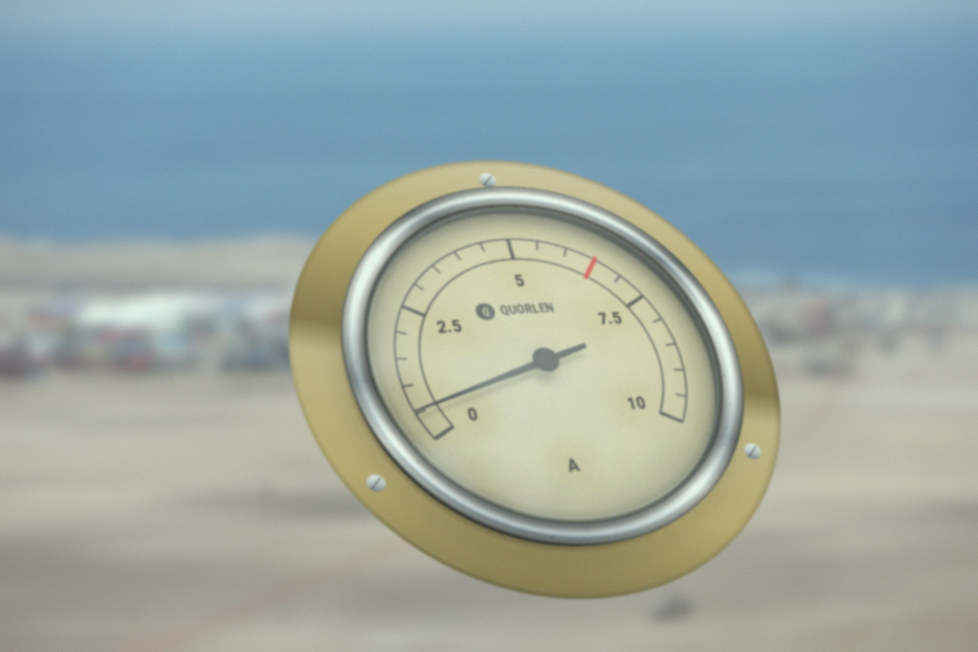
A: 0.5A
